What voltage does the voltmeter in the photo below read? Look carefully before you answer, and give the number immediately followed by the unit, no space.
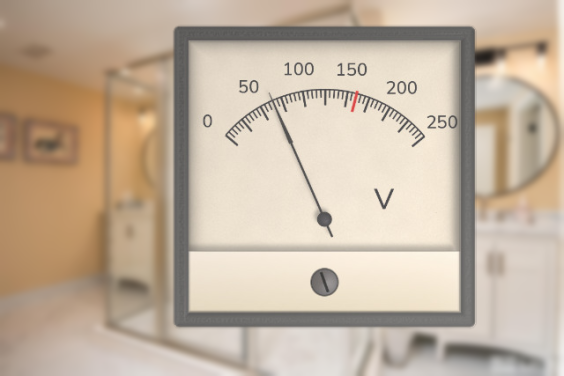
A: 65V
